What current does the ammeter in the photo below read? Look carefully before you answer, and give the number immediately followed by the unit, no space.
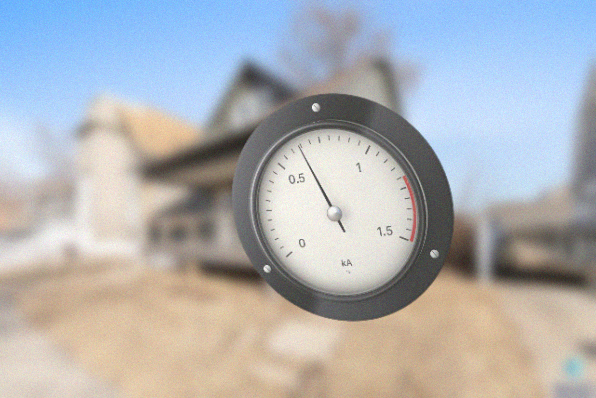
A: 0.65kA
